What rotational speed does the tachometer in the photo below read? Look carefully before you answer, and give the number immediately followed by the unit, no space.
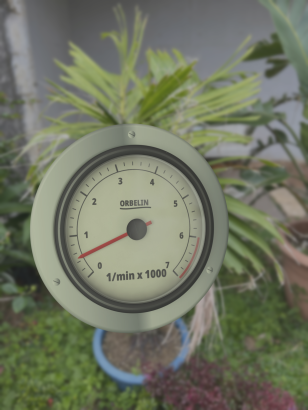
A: 500rpm
